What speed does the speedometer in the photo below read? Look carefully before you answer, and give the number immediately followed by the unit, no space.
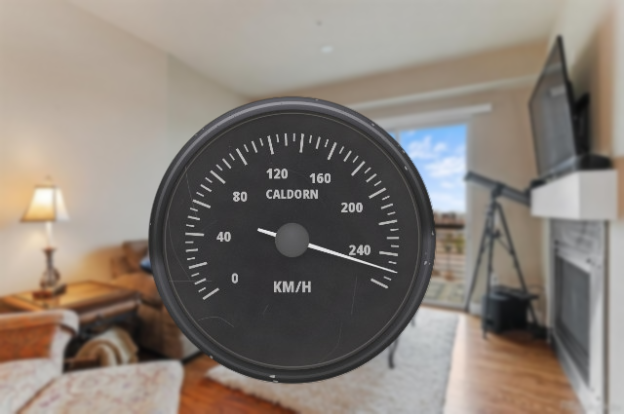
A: 250km/h
